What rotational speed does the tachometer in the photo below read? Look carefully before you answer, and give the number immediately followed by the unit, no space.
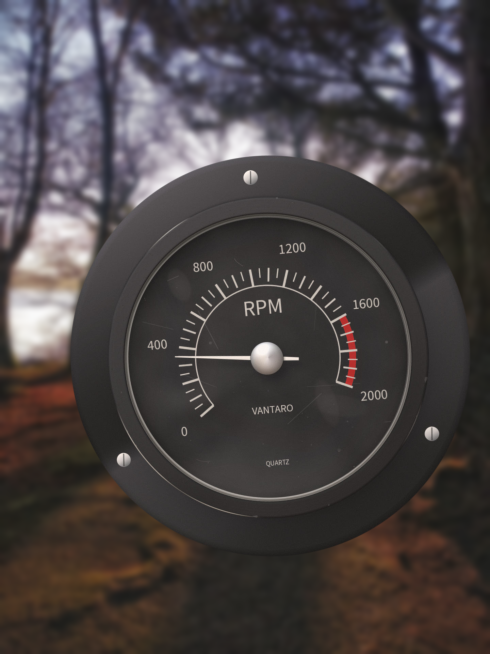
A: 350rpm
